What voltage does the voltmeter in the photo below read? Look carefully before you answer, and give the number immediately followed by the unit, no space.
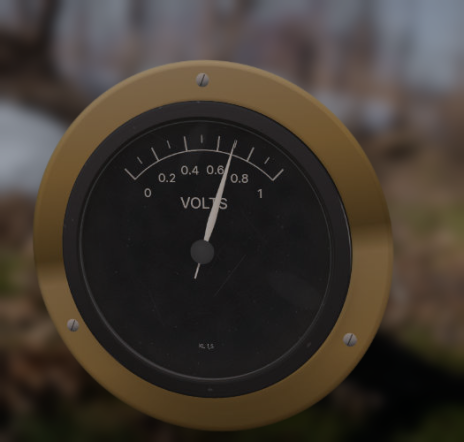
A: 0.7V
